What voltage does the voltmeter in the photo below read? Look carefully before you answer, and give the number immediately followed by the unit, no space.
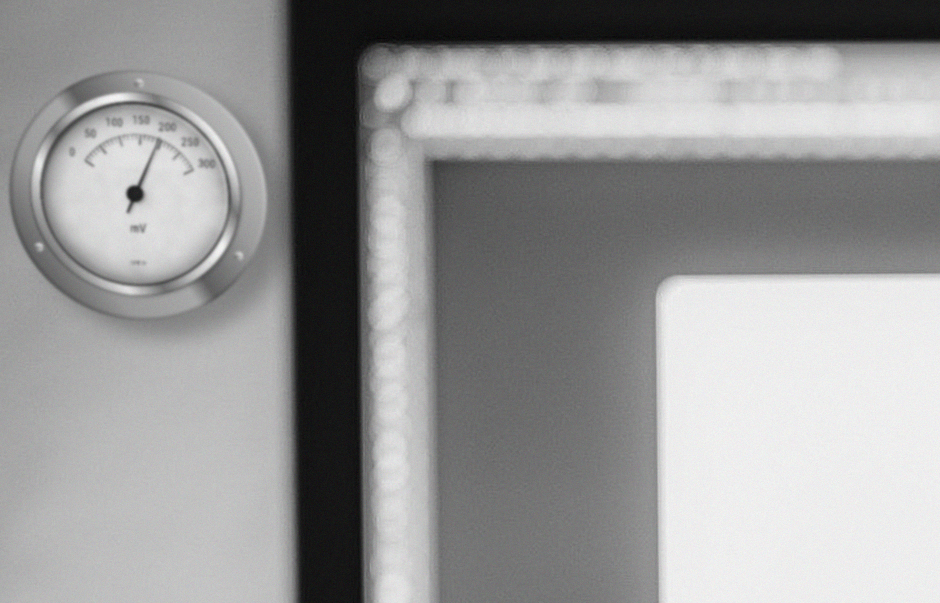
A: 200mV
